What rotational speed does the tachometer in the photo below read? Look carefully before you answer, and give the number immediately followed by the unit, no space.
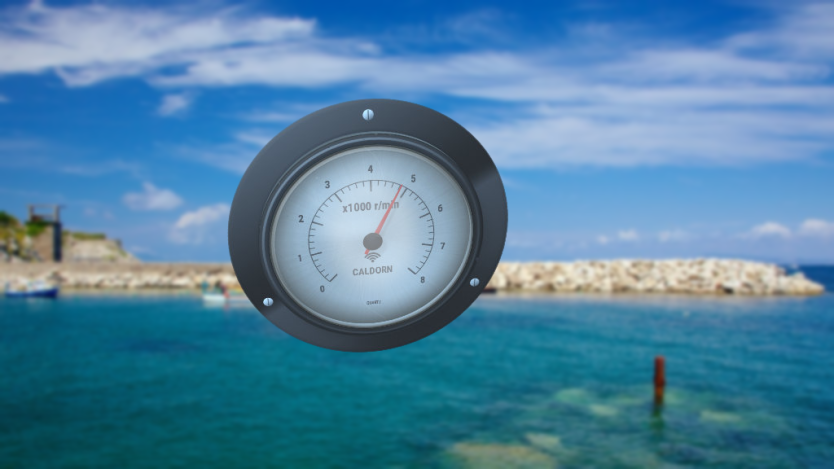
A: 4800rpm
